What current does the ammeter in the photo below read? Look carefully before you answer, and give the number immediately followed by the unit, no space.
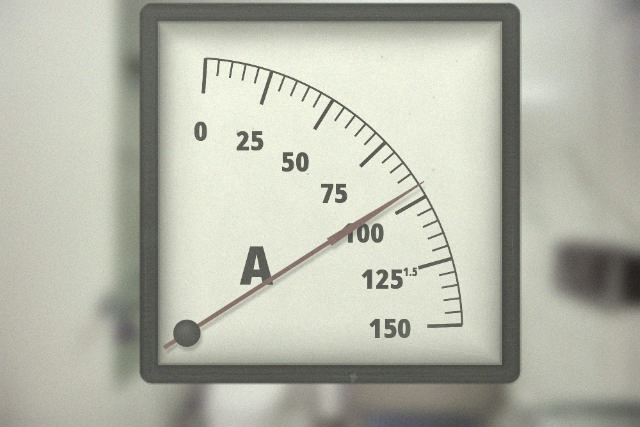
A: 95A
